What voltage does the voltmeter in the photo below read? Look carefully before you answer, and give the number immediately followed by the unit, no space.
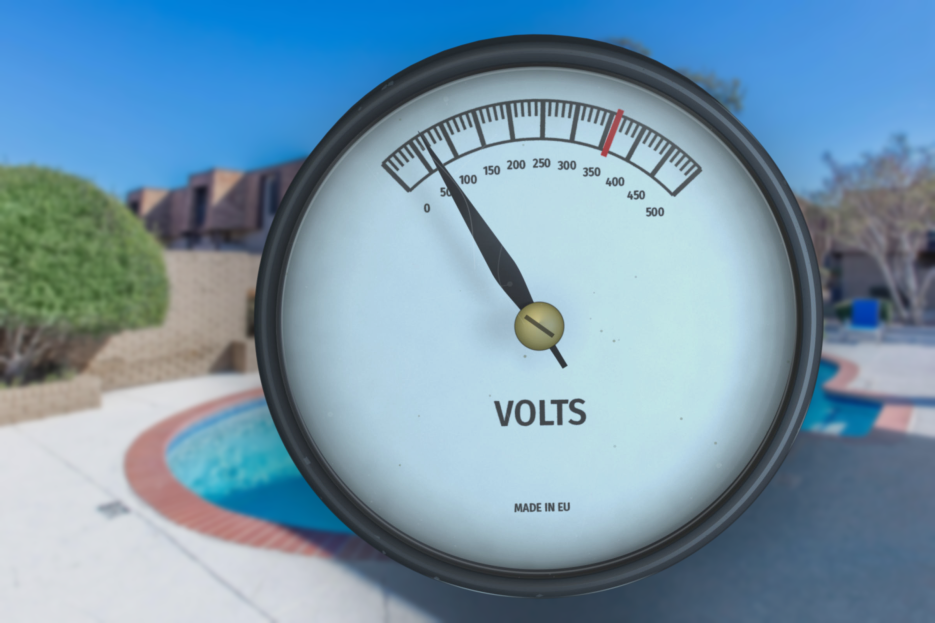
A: 70V
